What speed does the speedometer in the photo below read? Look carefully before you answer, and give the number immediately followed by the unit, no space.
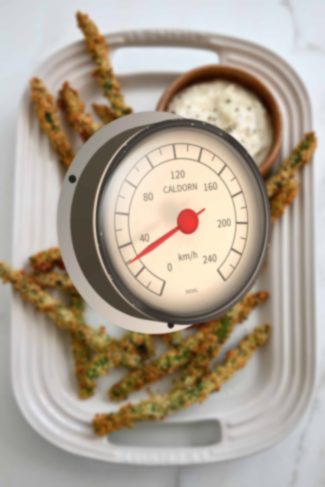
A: 30km/h
